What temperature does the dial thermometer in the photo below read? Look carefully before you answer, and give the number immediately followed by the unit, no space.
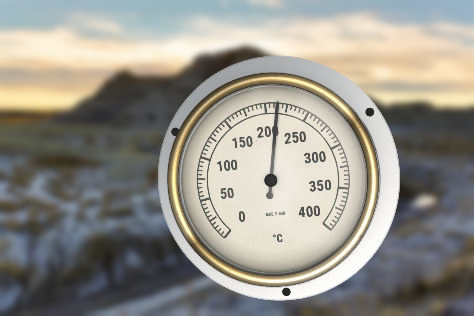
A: 215°C
